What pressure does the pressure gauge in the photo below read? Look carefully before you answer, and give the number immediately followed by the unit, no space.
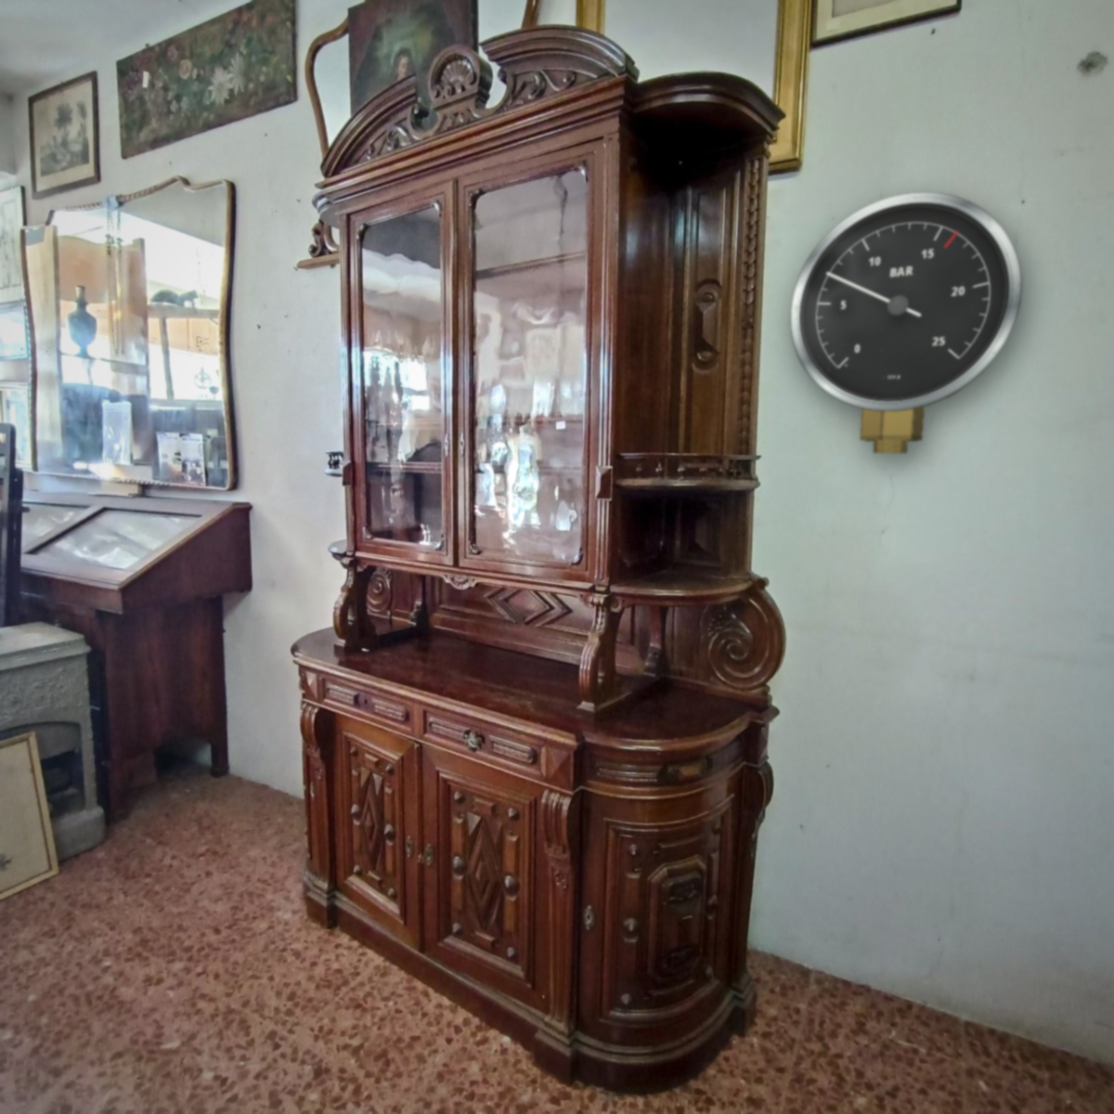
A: 7bar
